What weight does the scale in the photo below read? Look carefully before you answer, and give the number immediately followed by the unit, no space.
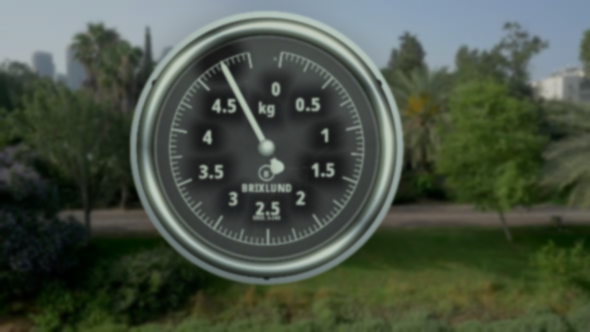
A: 4.75kg
